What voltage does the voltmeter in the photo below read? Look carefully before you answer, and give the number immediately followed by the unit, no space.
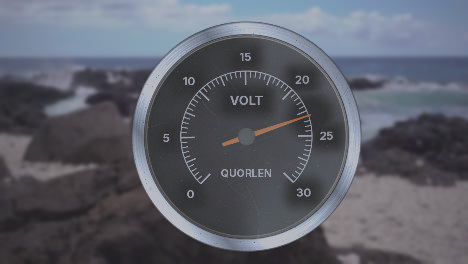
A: 23V
